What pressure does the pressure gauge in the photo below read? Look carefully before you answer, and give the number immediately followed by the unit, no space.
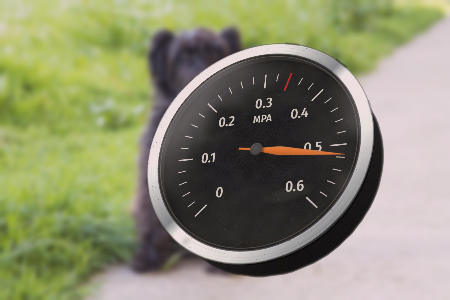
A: 0.52MPa
